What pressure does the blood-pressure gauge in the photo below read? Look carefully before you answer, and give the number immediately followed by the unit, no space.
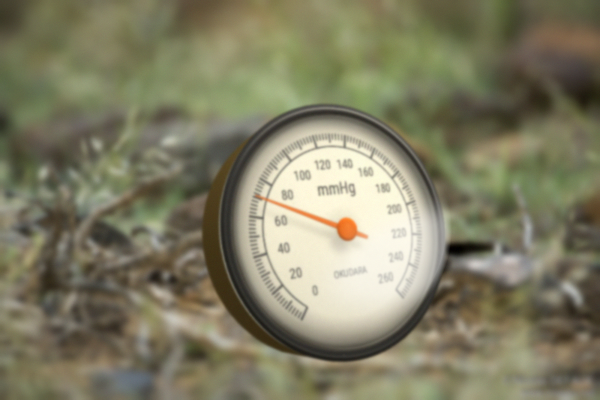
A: 70mmHg
